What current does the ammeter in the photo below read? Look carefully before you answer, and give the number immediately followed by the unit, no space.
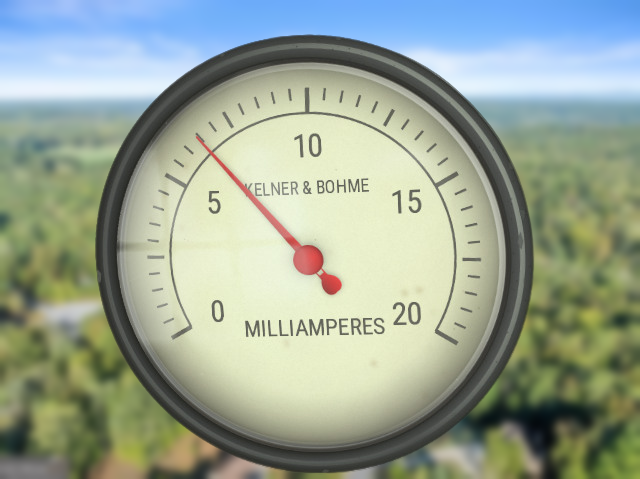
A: 6.5mA
